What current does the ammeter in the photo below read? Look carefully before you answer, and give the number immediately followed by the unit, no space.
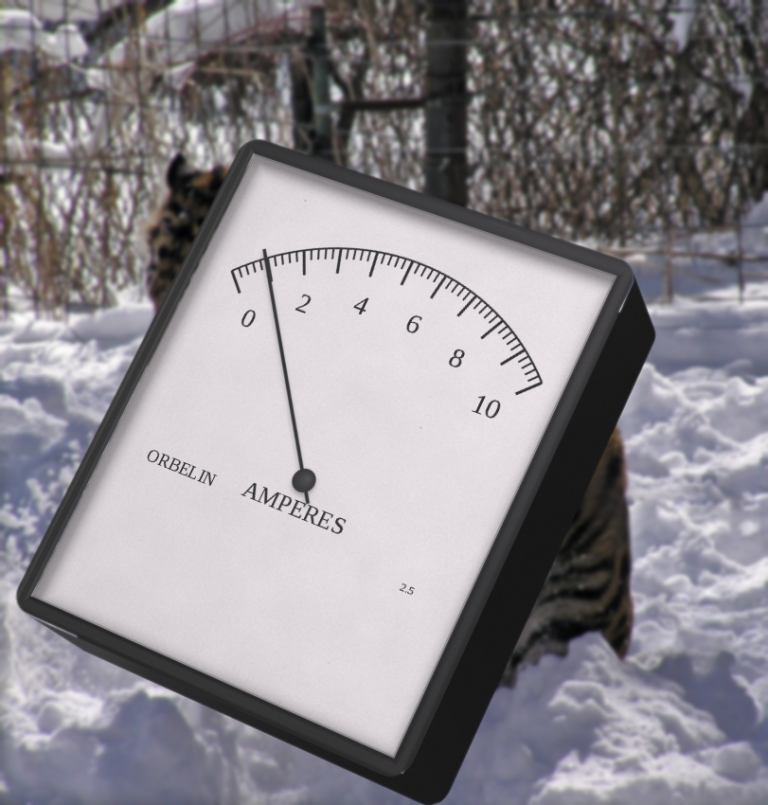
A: 1A
